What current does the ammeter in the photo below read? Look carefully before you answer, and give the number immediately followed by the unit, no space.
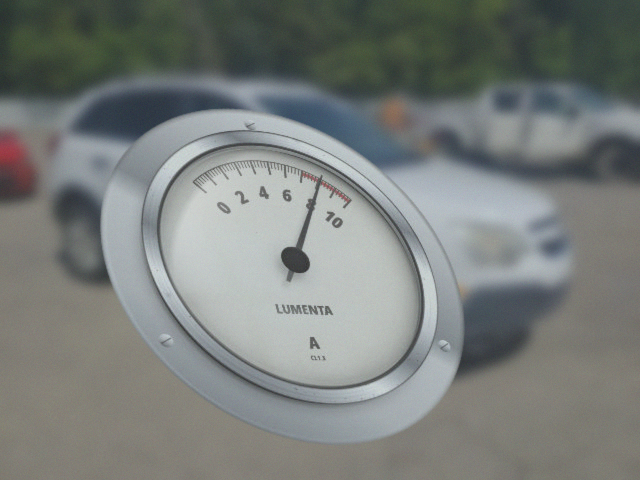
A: 8A
